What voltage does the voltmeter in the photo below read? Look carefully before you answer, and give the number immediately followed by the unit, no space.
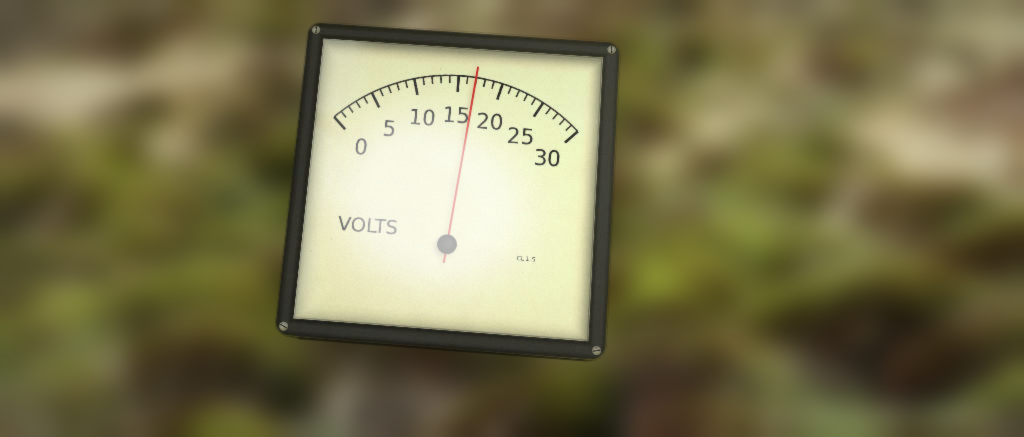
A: 17V
